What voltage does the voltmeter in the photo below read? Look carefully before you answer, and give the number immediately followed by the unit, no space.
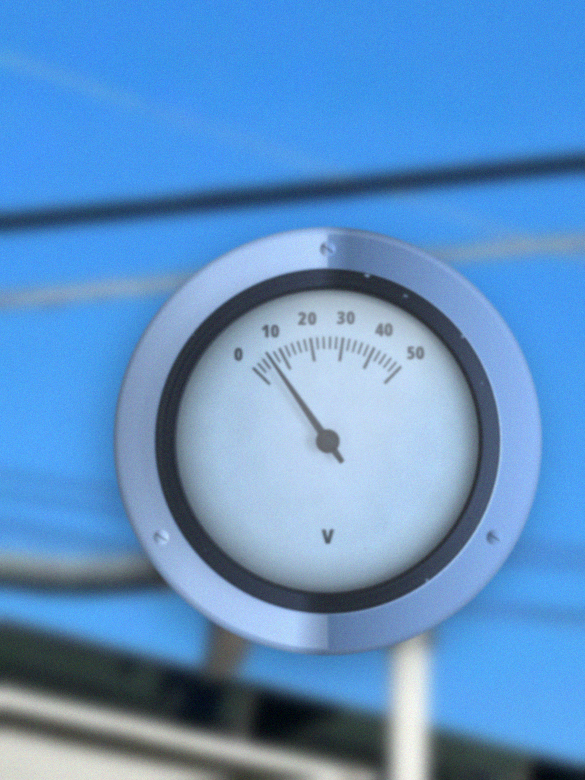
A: 6V
